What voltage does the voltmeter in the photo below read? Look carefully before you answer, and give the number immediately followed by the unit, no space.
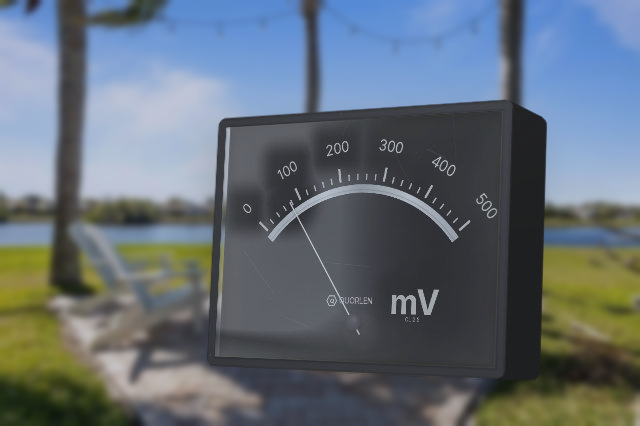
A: 80mV
